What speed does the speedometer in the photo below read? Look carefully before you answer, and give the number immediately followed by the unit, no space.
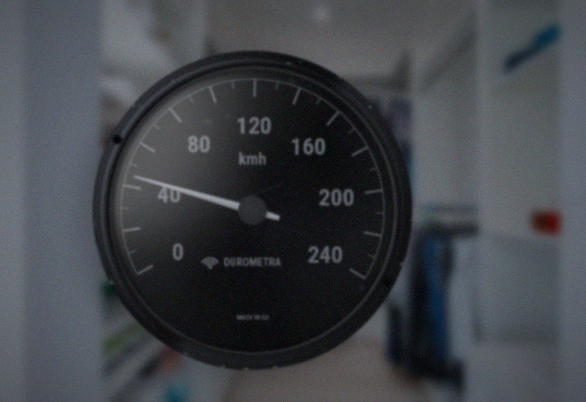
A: 45km/h
